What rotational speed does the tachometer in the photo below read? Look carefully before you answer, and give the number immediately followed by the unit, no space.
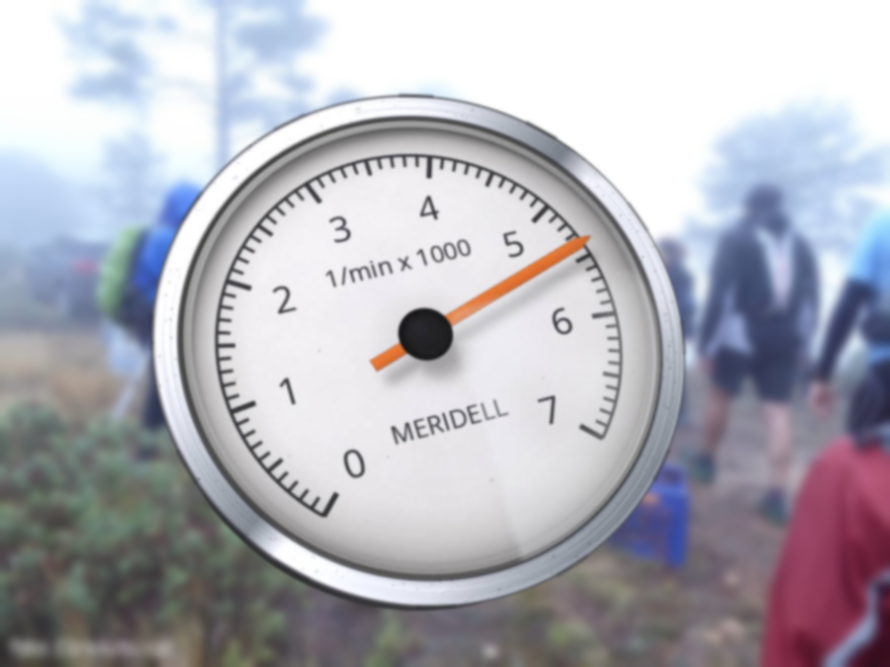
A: 5400rpm
